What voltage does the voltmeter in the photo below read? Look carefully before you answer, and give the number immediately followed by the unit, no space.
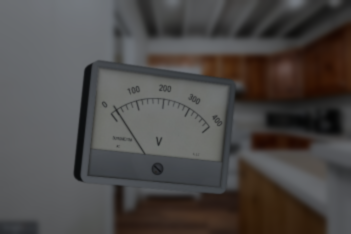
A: 20V
